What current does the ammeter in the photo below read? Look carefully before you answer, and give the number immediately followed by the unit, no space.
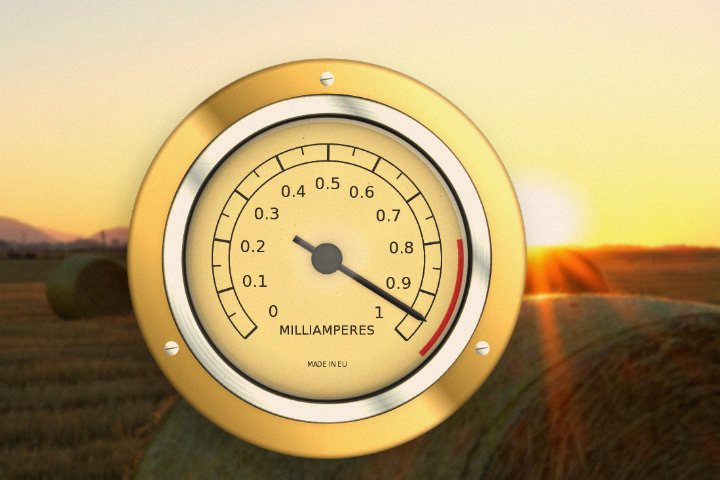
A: 0.95mA
